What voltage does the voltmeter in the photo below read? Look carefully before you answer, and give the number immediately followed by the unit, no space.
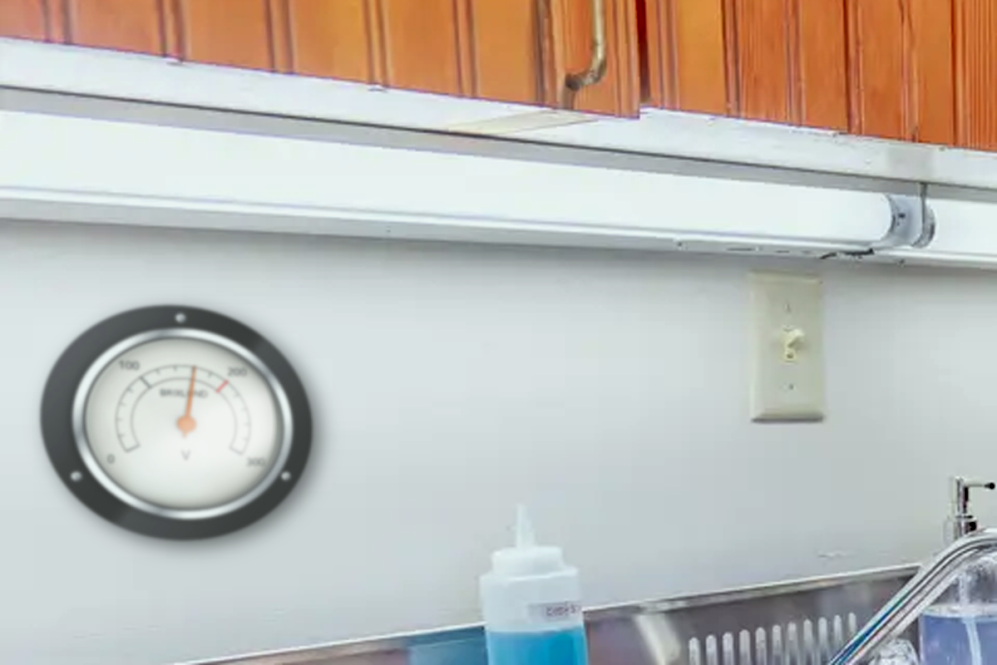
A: 160V
